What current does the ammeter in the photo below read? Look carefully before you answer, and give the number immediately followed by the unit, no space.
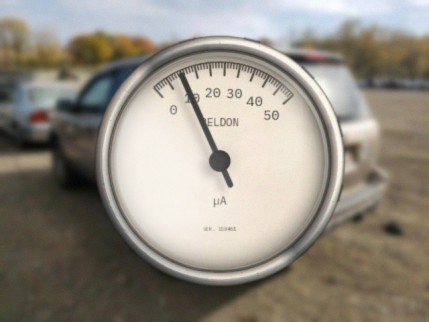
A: 10µA
